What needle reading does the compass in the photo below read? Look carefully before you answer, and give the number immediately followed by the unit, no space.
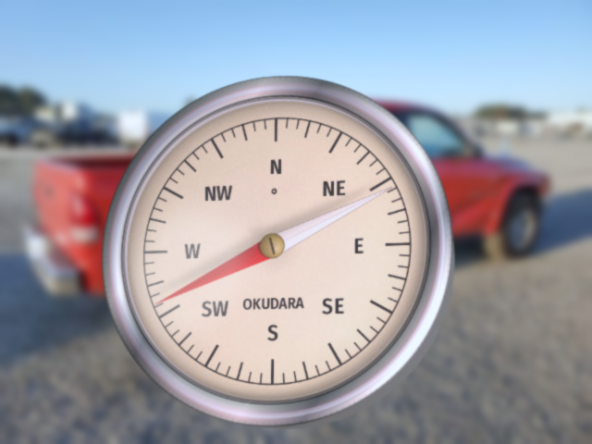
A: 245°
